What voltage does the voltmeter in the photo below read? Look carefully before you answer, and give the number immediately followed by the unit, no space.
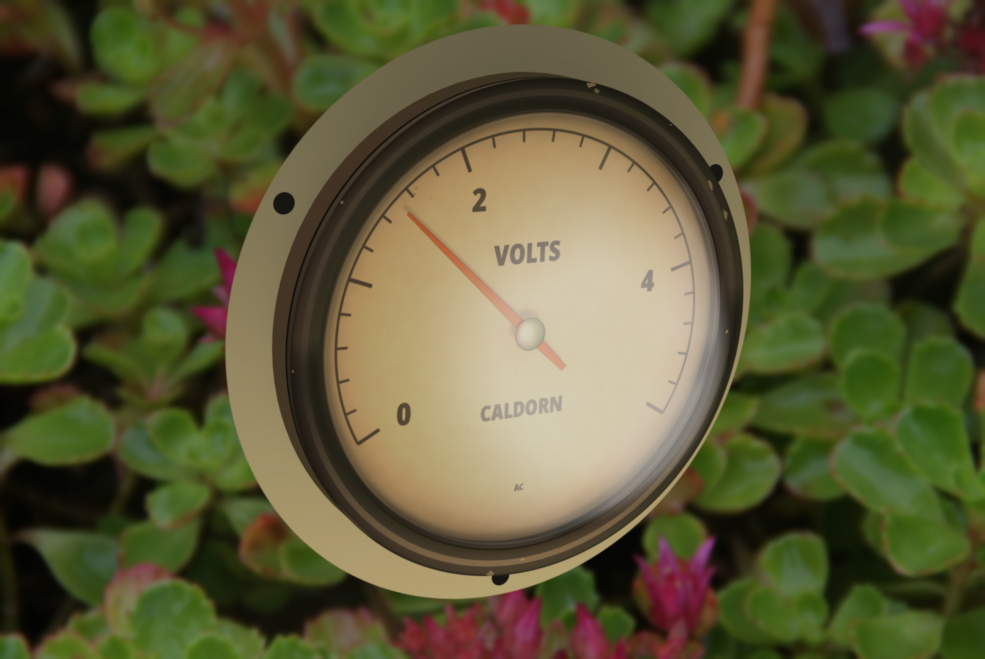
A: 1.5V
